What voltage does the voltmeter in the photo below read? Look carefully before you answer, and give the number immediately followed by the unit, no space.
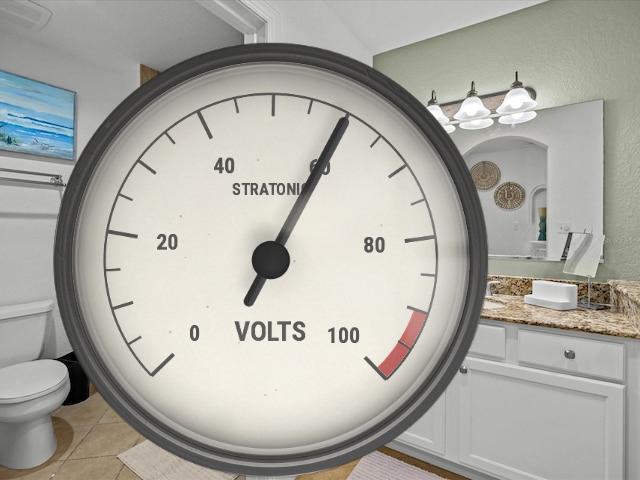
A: 60V
